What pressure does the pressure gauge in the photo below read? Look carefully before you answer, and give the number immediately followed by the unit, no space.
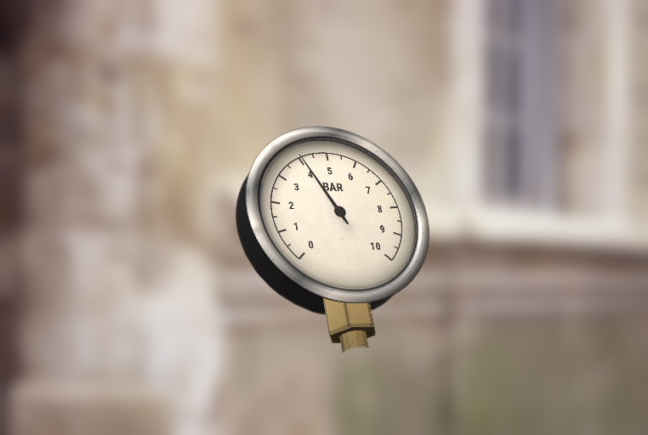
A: 4bar
